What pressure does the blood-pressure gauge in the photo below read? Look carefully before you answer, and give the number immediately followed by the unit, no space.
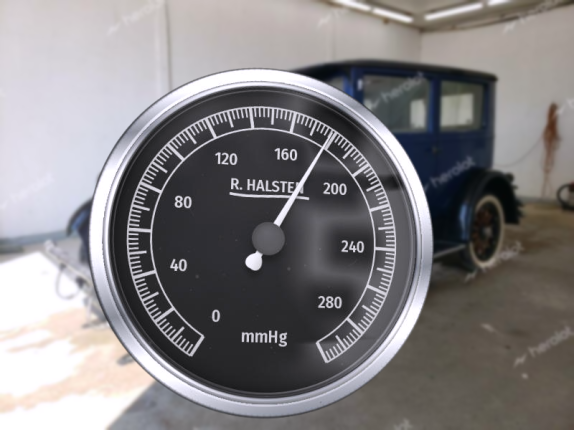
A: 178mmHg
